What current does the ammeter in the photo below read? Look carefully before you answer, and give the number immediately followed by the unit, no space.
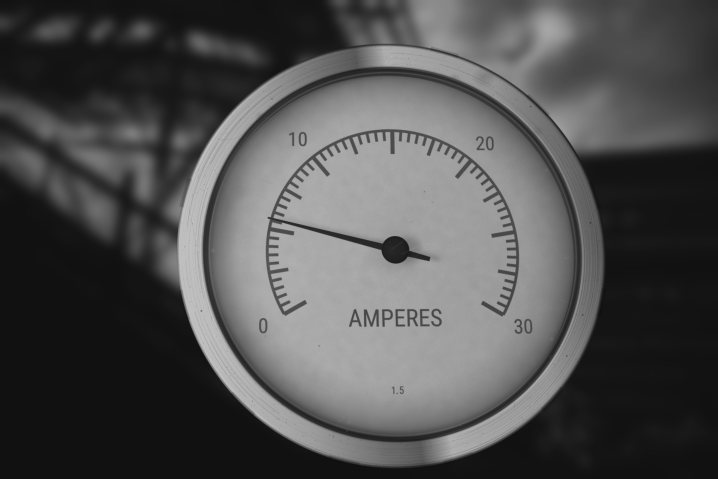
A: 5.5A
